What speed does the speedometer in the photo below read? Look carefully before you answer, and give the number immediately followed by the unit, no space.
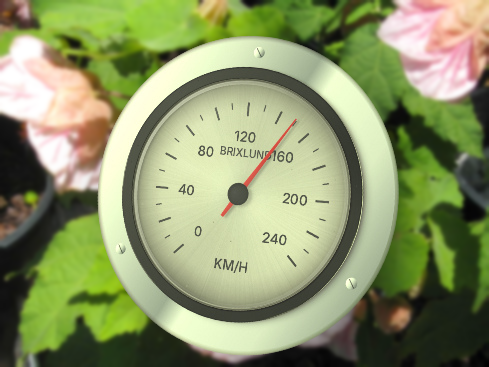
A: 150km/h
